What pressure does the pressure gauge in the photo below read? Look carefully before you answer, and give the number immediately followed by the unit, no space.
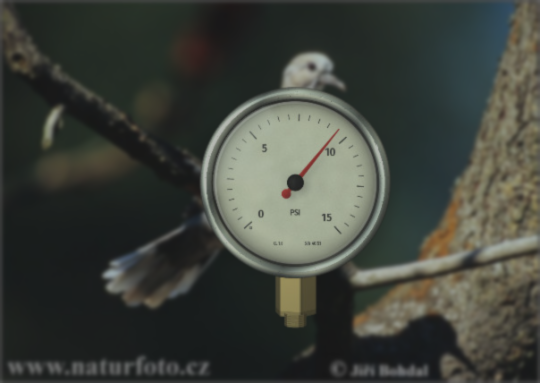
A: 9.5psi
